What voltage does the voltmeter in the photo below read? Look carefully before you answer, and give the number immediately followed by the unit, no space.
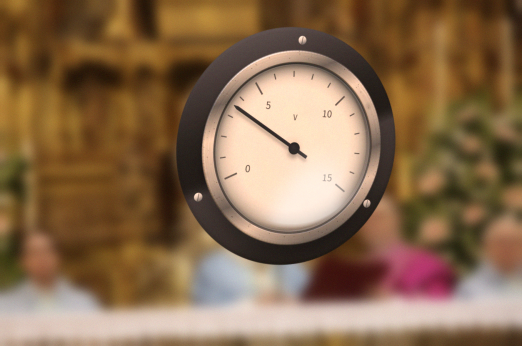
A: 3.5V
